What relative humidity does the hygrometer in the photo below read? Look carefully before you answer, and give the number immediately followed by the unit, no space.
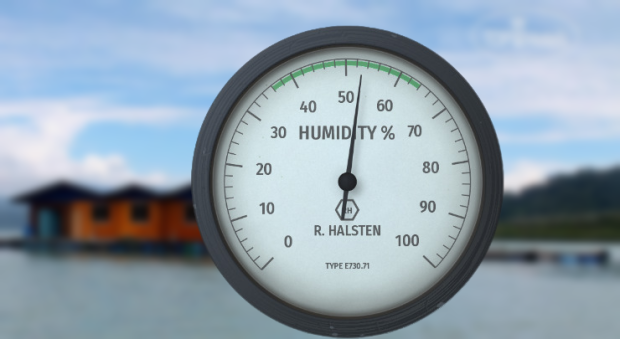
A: 53%
